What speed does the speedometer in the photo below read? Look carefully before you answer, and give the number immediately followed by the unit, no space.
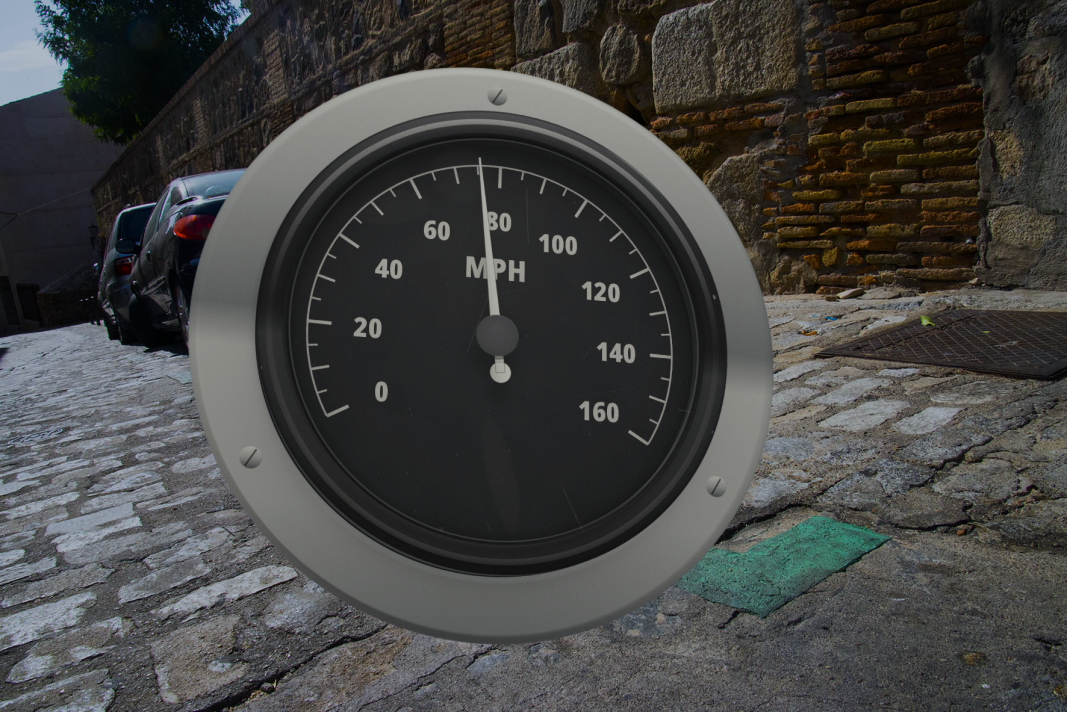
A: 75mph
